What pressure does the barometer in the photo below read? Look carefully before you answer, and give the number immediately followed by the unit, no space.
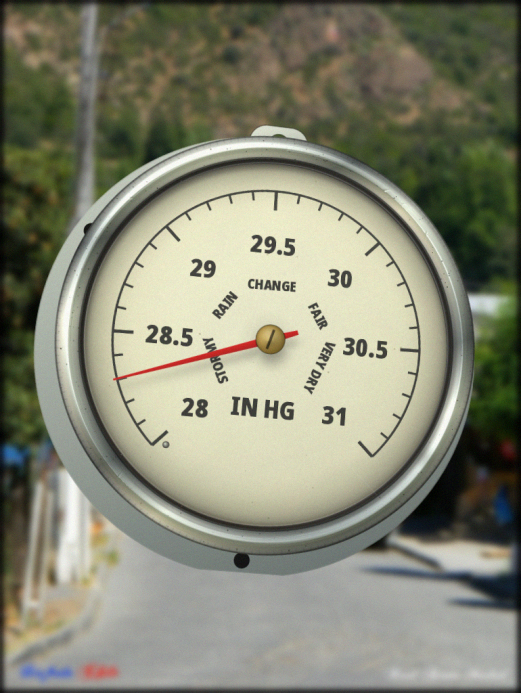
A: 28.3inHg
